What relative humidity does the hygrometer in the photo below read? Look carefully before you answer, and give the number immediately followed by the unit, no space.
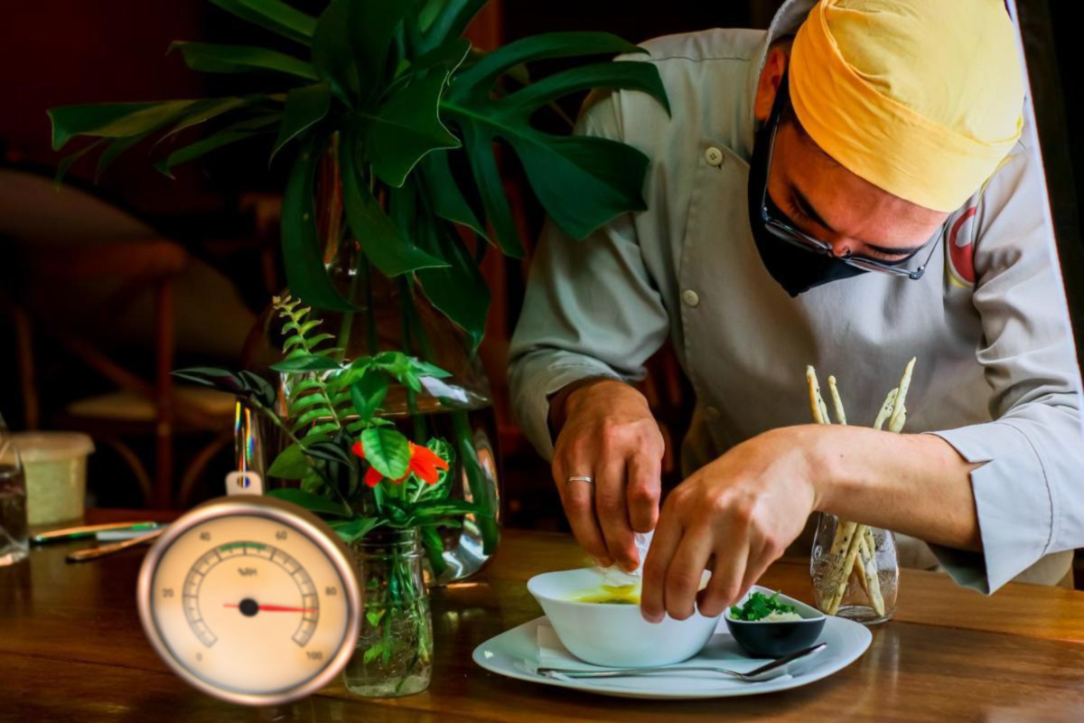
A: 85%
